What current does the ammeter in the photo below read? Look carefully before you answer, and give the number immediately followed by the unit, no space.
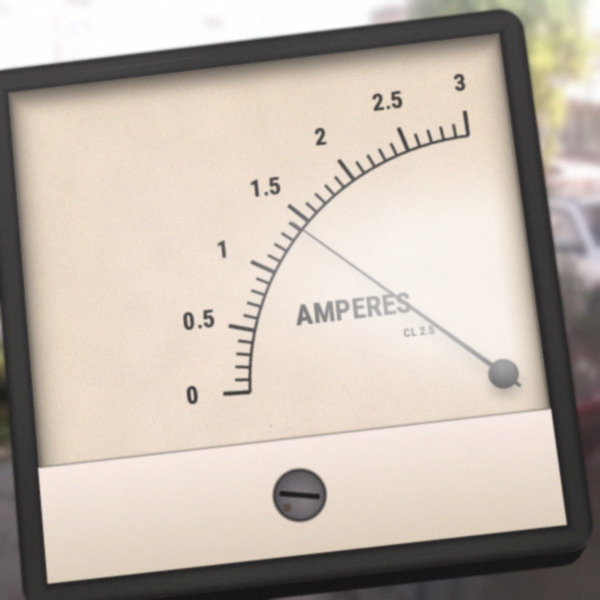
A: 1.4A
